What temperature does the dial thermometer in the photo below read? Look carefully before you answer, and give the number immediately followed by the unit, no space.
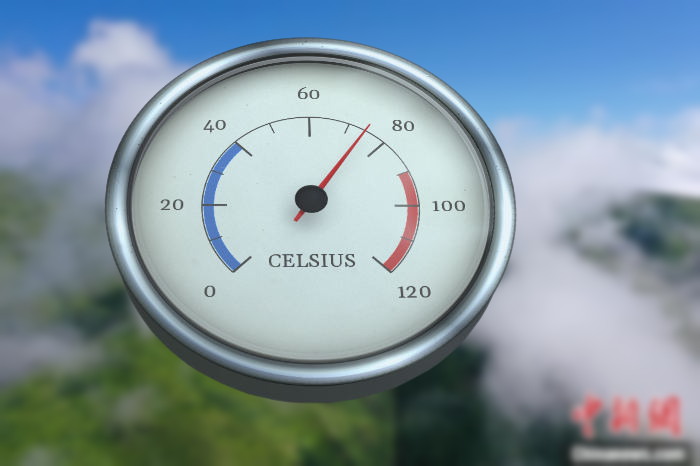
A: 75°C
